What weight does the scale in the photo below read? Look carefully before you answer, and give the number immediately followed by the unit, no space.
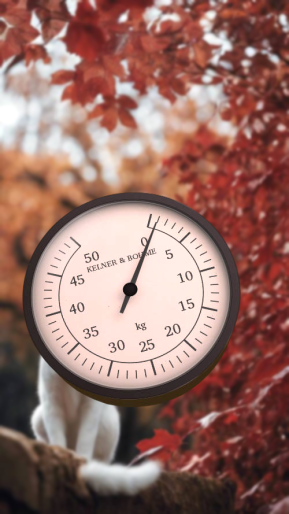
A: 1kg
